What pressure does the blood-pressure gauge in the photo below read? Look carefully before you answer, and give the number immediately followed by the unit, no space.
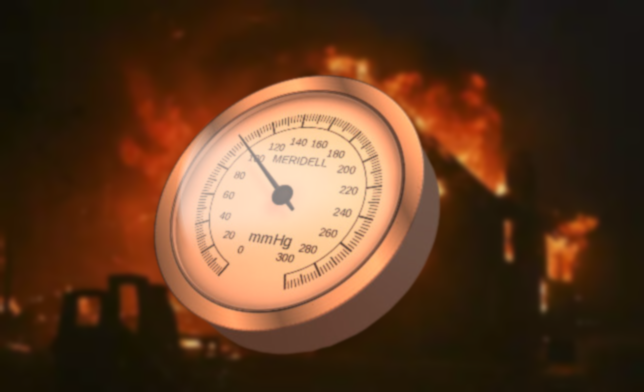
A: 100mmHg
